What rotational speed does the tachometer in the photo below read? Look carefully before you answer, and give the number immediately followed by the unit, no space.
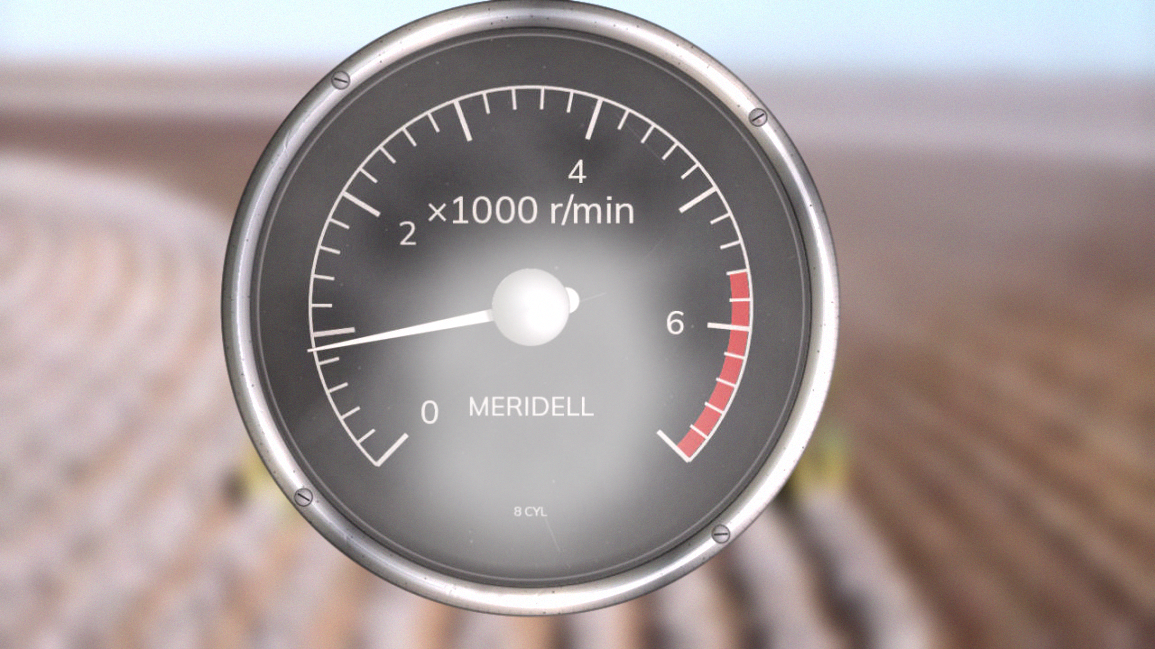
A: 900rpm
